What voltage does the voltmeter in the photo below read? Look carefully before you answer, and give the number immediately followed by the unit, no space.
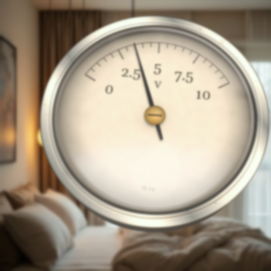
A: 3.5V
